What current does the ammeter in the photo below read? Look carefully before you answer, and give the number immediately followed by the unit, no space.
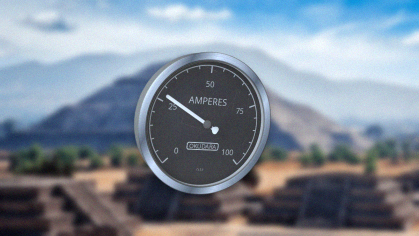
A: 27.5A
